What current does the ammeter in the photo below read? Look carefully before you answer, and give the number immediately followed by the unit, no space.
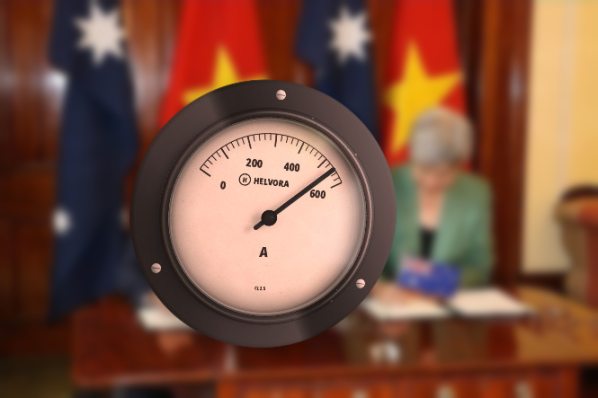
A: 540A
